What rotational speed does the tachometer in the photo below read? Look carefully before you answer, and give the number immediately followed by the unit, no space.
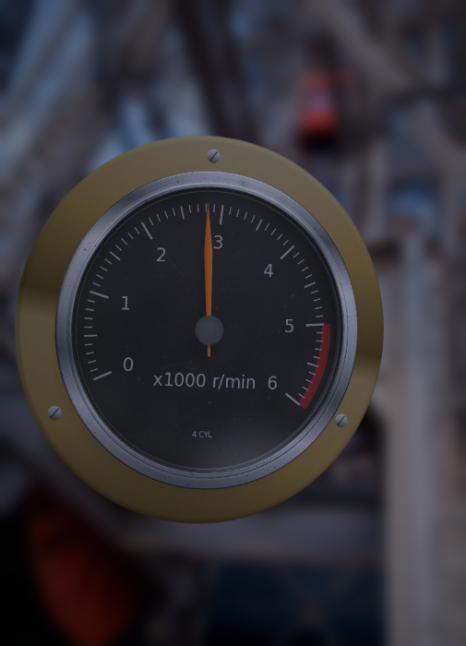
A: 2800rpm
